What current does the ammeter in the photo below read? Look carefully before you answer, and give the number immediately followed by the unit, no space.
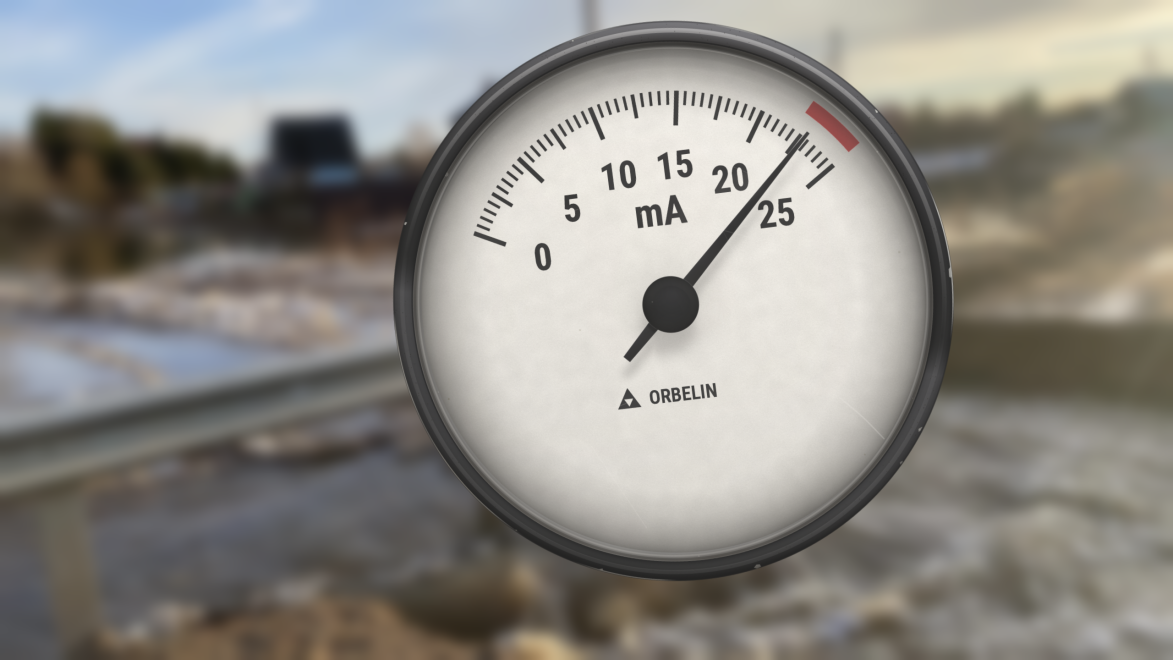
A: 22.75mA
